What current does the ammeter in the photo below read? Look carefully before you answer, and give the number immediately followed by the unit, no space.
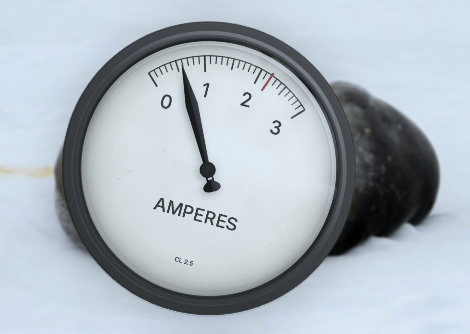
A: 0.6A
